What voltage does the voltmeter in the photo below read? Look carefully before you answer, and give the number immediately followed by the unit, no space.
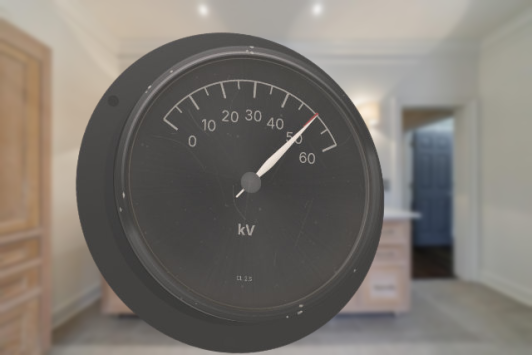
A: 50kV
